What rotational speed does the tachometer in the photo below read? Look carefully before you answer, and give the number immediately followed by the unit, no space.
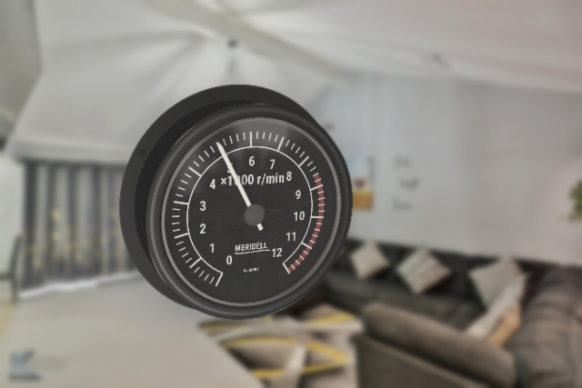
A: 5000rpm
